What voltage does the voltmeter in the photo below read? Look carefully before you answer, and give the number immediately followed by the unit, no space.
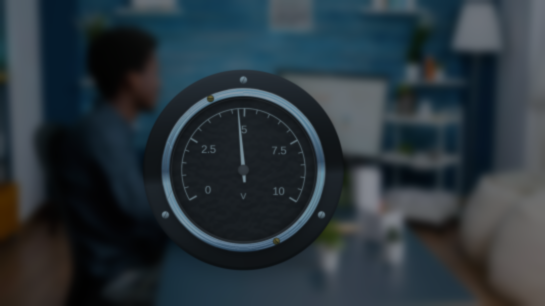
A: 4.75V
